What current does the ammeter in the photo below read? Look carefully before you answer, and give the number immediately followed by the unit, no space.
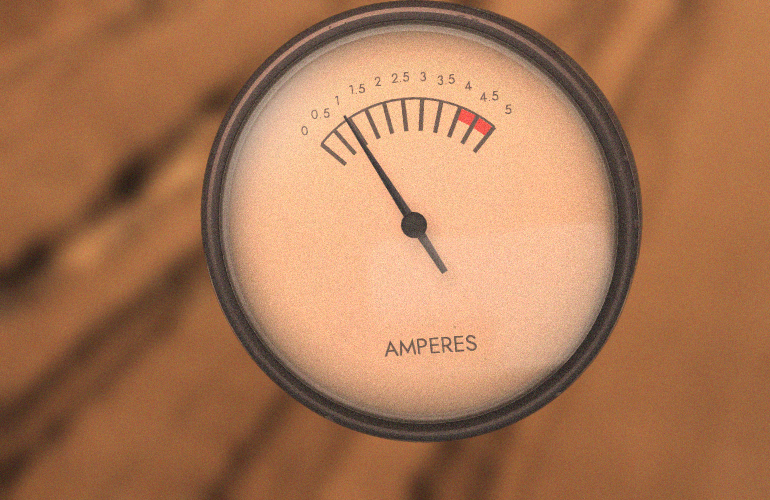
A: 1A
